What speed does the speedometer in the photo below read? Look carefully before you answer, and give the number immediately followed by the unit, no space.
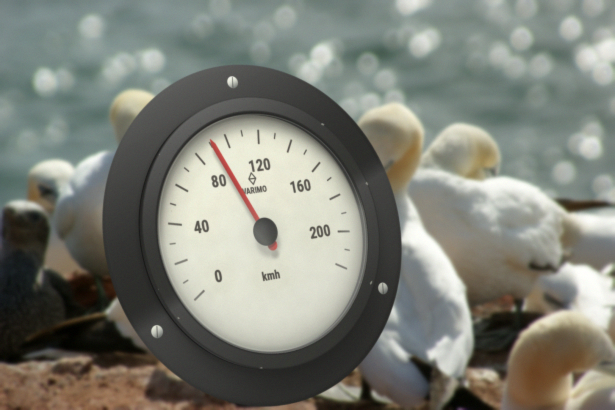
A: 90km/h
